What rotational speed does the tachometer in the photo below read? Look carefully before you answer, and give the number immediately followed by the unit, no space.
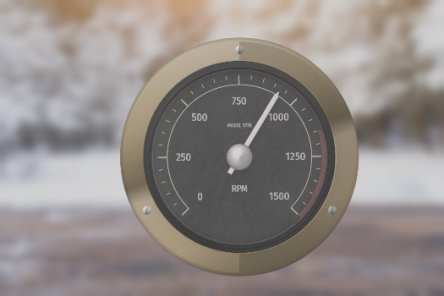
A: 925rpm
